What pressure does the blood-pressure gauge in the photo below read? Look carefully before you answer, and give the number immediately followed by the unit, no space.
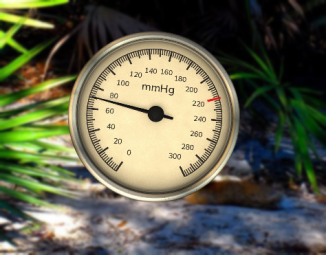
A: 70mmHg
